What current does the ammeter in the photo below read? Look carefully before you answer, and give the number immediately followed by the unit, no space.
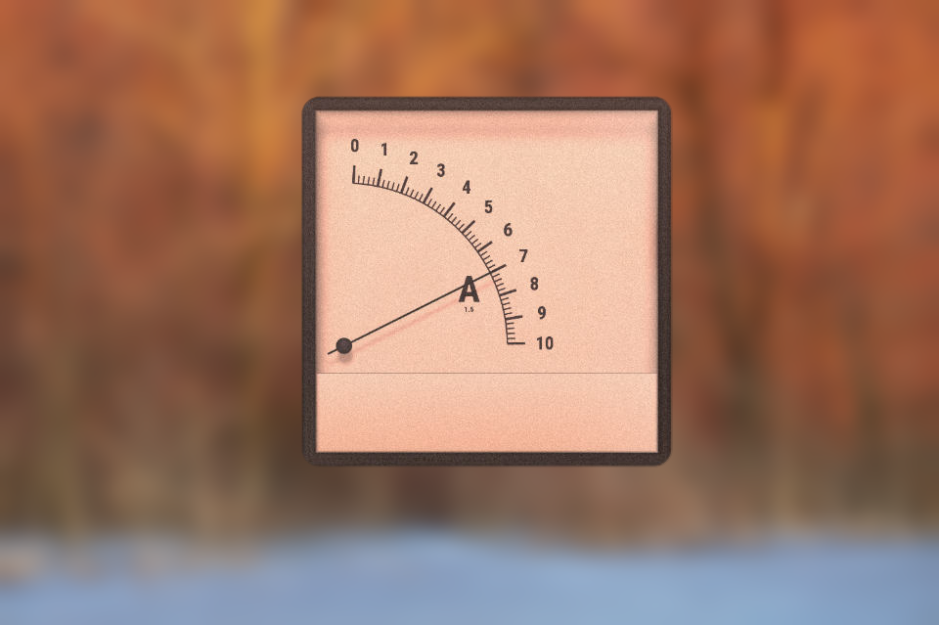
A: 7A
